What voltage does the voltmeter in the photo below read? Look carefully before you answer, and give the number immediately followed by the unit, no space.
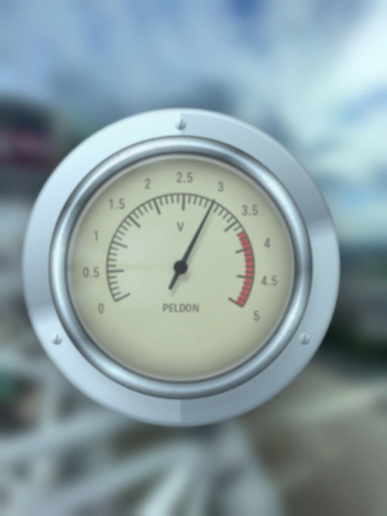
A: 3V
